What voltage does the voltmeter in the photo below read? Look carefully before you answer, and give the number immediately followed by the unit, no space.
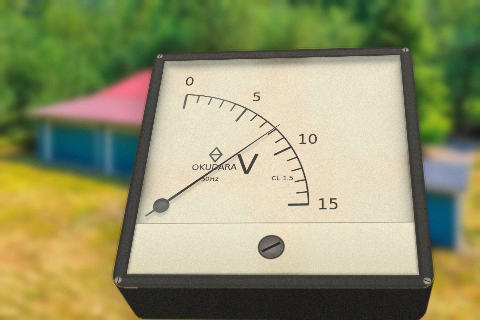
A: 8V
